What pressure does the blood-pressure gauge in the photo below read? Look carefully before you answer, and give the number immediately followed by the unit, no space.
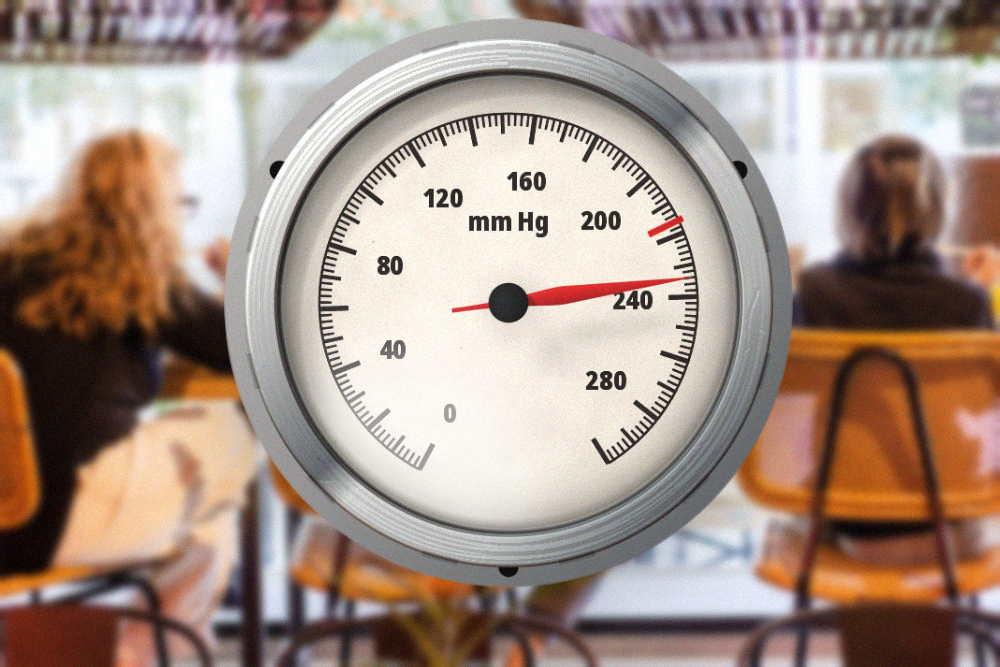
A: 234mmHg
